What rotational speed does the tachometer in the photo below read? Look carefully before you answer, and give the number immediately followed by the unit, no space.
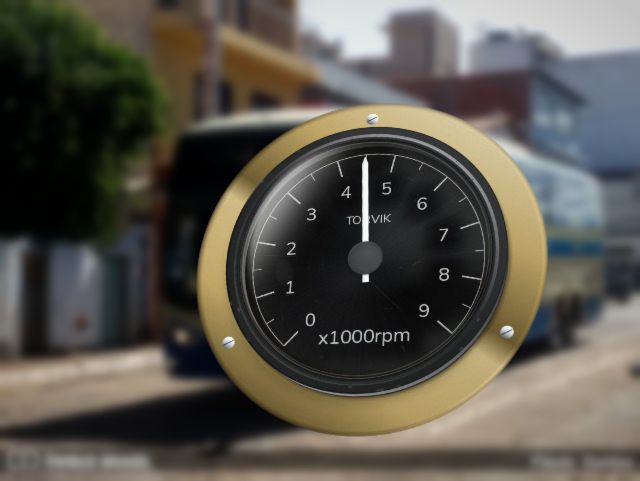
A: 4500rpm
